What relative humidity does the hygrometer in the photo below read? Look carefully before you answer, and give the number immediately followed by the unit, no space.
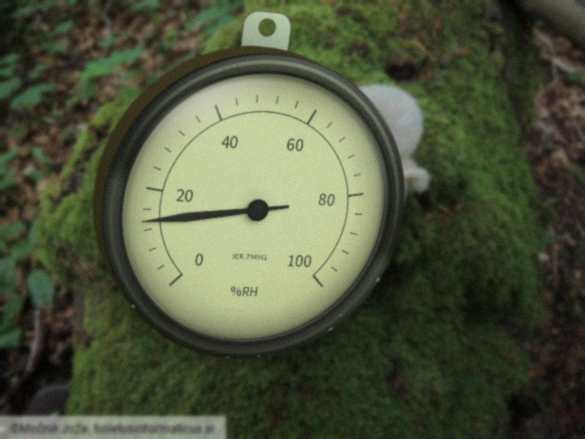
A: 14%
